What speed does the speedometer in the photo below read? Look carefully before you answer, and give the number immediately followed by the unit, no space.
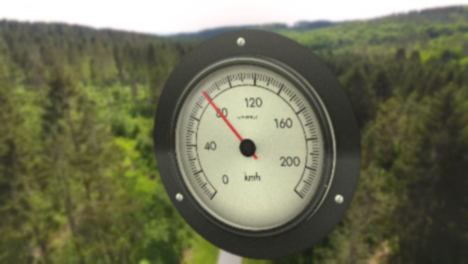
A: 80km/h
